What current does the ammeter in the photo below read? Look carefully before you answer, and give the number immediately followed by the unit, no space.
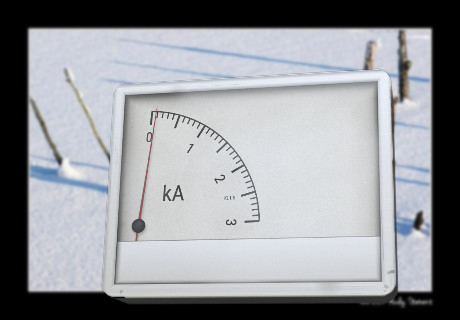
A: 0.1kA
